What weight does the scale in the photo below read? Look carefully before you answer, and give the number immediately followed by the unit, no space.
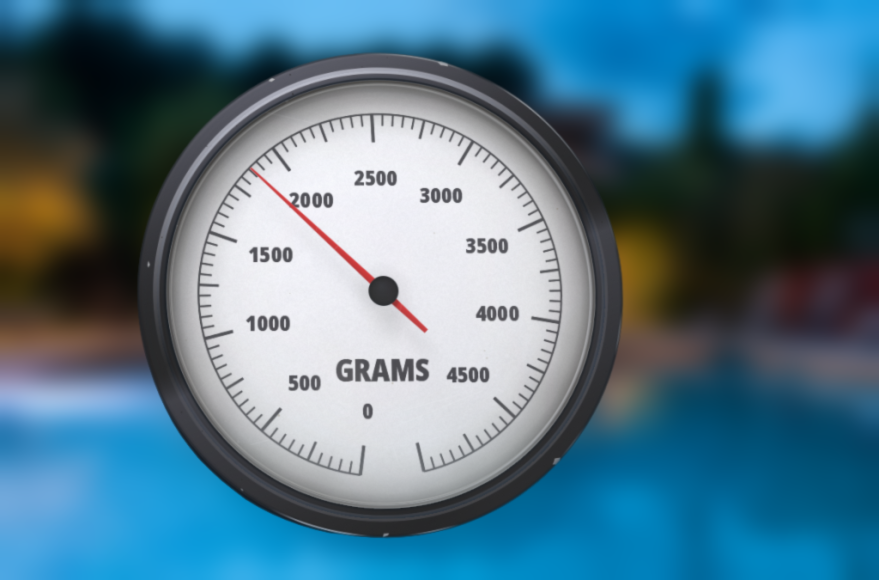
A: 1850g
